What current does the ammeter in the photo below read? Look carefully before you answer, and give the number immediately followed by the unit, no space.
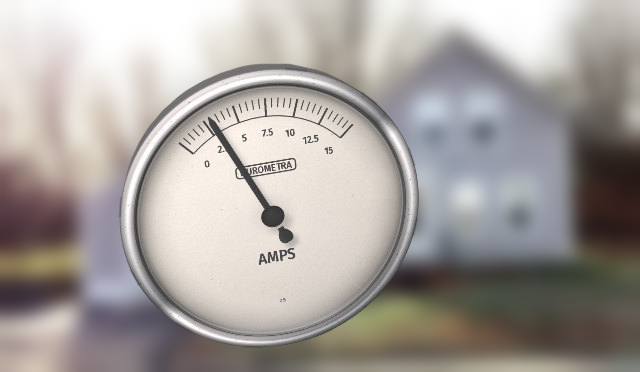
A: 3A
